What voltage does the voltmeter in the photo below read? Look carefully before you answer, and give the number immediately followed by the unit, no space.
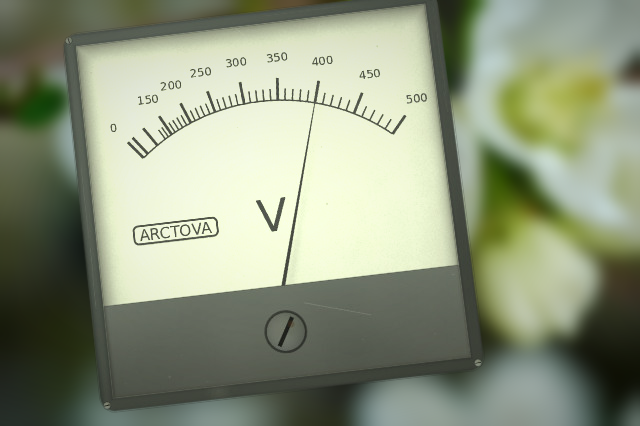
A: 400V
